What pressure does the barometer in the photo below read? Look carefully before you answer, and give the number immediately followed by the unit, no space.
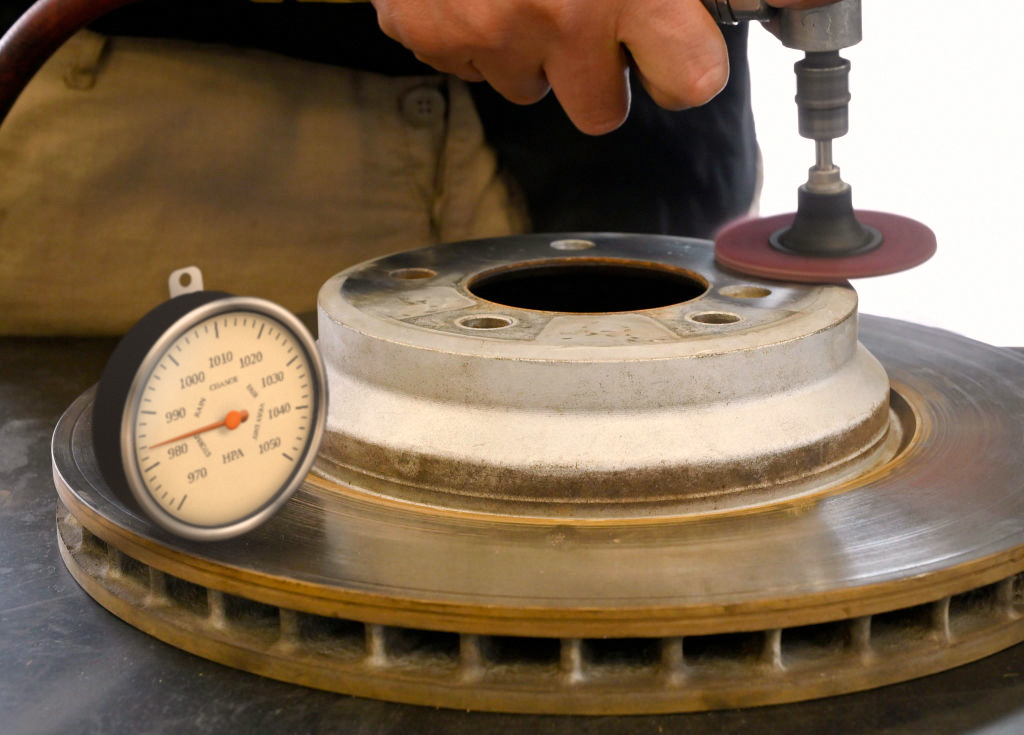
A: 984hPa
